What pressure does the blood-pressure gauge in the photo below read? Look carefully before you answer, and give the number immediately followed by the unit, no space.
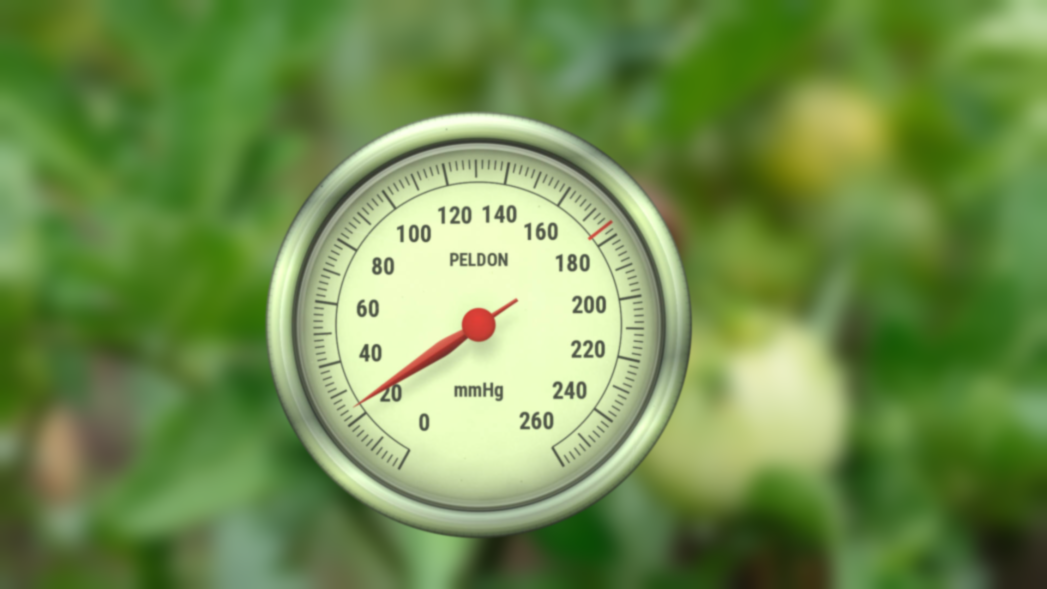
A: 24mmHg
